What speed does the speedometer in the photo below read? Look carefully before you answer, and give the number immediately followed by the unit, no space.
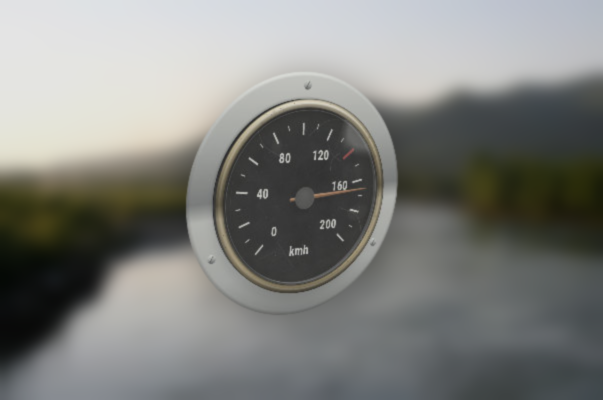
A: 165km/h
